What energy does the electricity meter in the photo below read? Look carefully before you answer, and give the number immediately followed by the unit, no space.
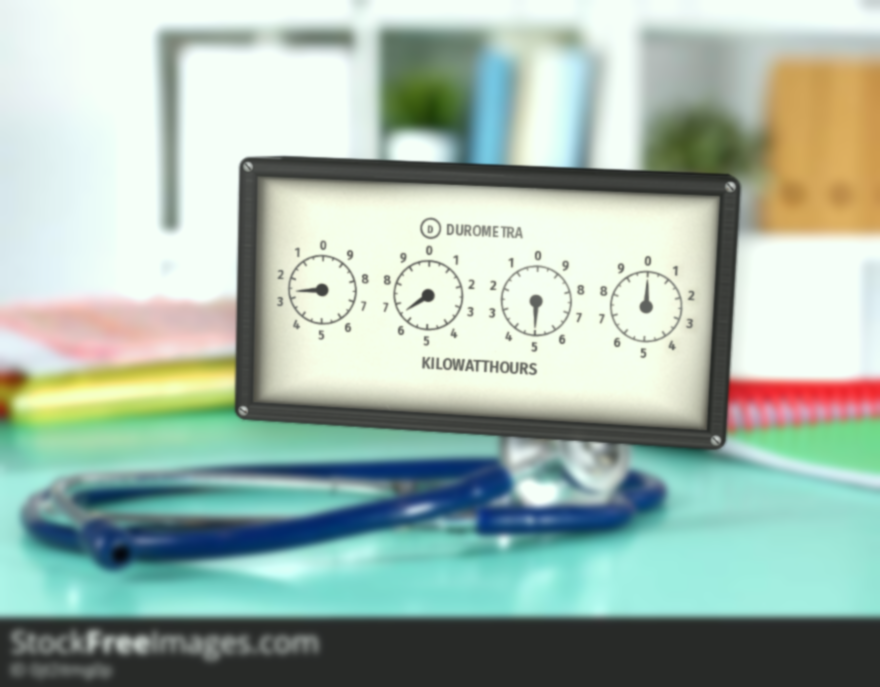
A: 2650kWh
